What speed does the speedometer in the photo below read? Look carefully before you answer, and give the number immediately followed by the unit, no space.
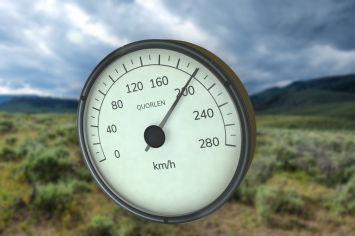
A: 200km/h
